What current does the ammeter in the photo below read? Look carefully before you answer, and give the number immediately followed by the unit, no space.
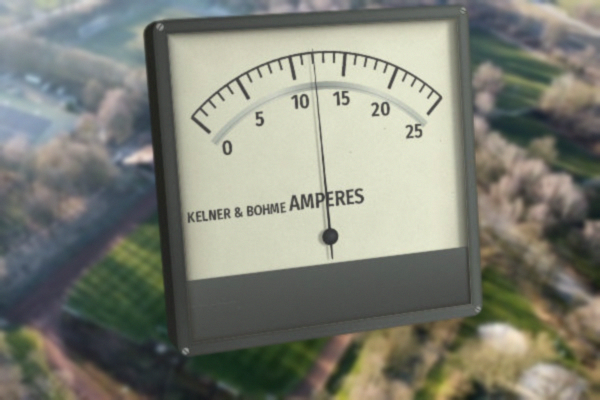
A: 12A
